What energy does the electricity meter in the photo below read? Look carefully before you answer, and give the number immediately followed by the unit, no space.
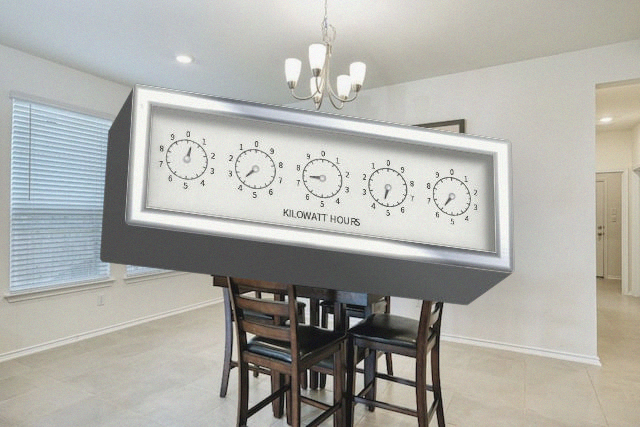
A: 3746kWh
